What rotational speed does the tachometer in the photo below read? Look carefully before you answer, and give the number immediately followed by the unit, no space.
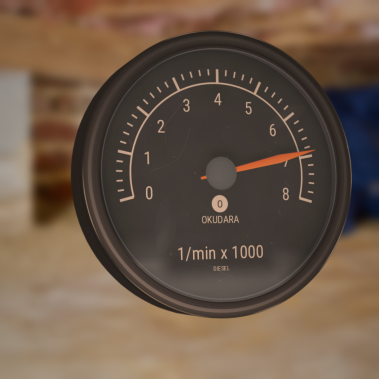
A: 6900rpm
